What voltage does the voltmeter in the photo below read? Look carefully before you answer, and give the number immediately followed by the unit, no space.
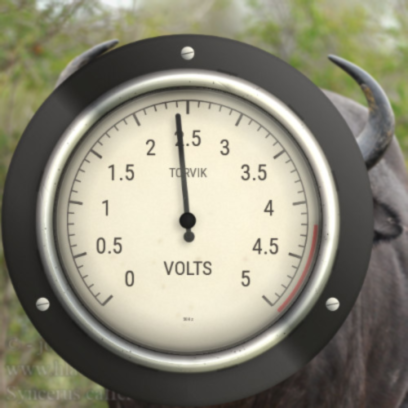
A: 2.4V
